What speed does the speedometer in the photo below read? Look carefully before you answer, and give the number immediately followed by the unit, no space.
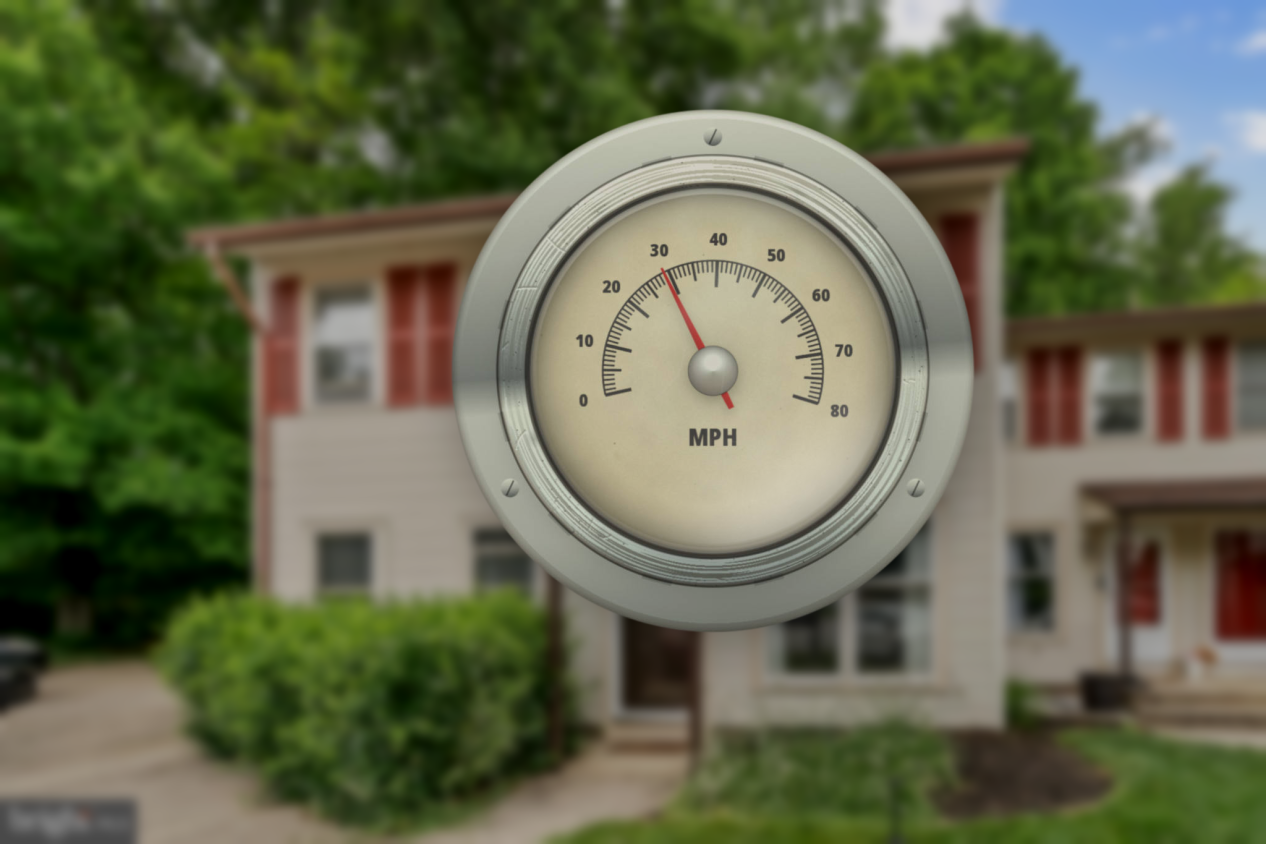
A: 29mph
